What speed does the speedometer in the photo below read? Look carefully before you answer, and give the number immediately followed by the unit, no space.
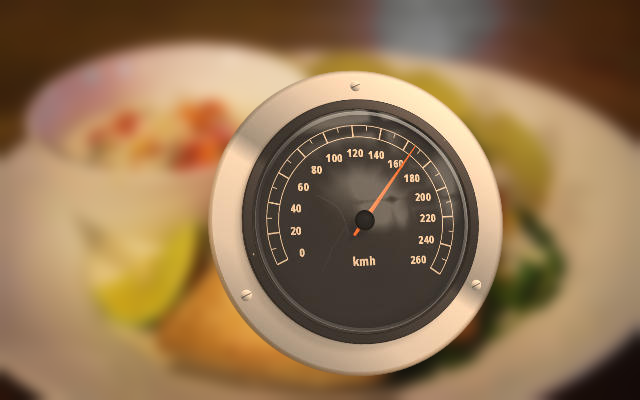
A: 165km/h
